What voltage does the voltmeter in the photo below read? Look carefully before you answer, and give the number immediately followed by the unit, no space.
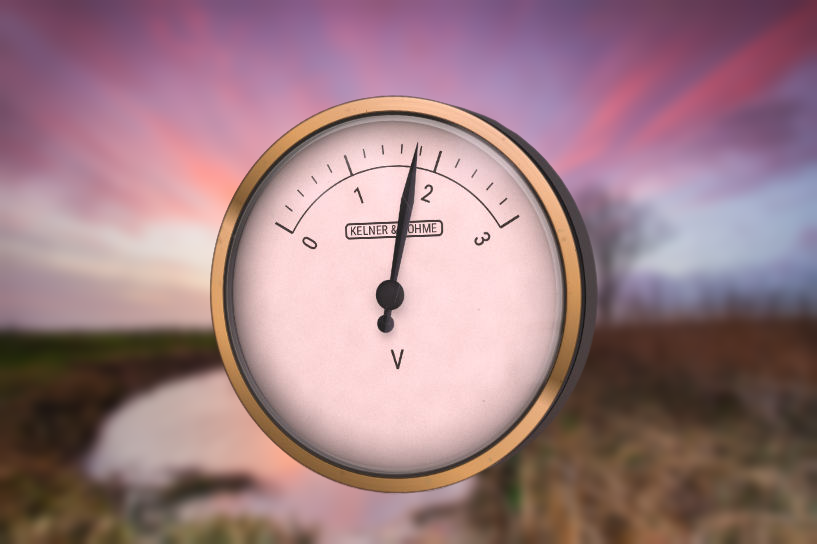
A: 1.8V
